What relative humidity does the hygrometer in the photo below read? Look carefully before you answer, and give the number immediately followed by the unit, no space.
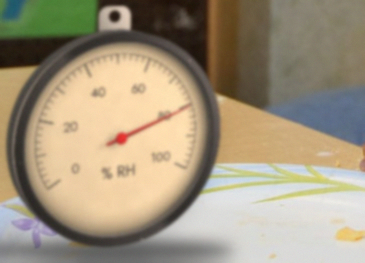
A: 80%
